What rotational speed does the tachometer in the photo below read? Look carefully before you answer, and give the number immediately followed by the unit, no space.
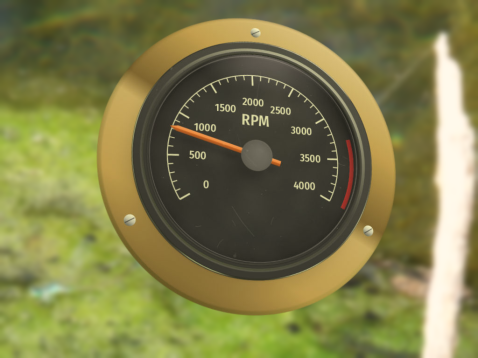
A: 800rpm
